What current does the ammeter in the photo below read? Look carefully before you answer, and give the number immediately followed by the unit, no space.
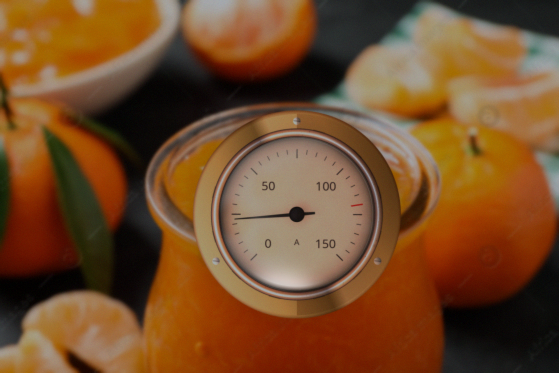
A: 22.5A
